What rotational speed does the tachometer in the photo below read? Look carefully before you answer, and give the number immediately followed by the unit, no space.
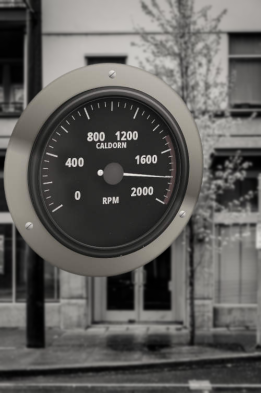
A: 1800rpm
